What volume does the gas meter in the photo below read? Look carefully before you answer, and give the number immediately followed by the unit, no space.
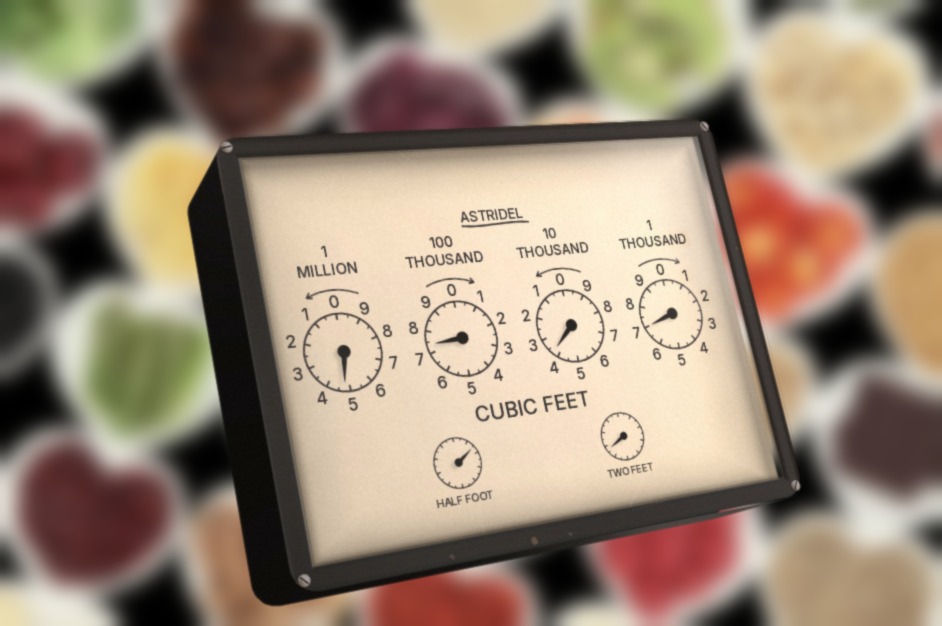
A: 473700ft³
